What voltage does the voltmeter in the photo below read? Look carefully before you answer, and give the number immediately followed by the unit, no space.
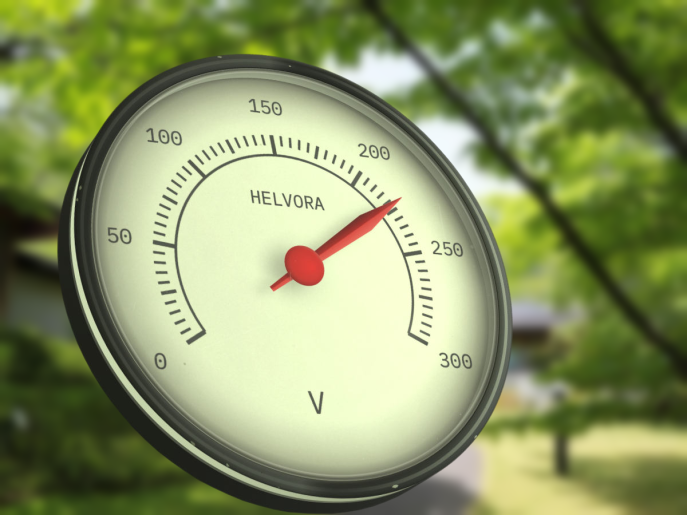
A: 222.5V
